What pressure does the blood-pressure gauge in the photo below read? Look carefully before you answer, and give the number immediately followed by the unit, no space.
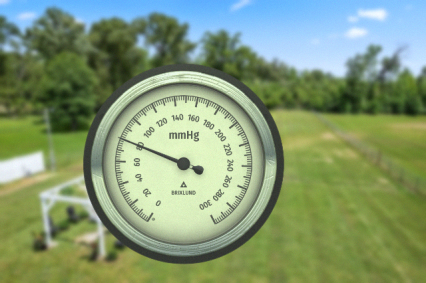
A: 80mmHg
